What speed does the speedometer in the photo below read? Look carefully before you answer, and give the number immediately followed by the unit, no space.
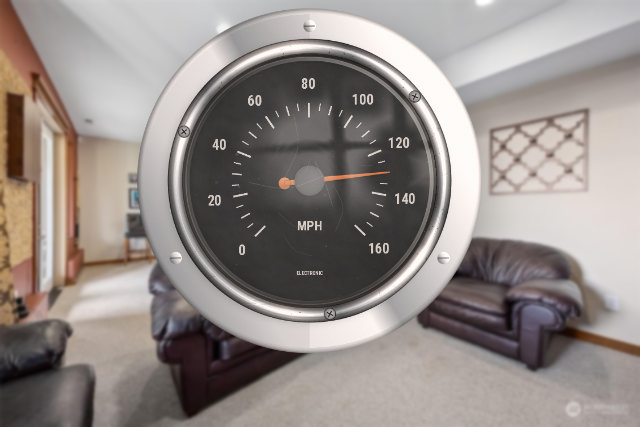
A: 130mph
